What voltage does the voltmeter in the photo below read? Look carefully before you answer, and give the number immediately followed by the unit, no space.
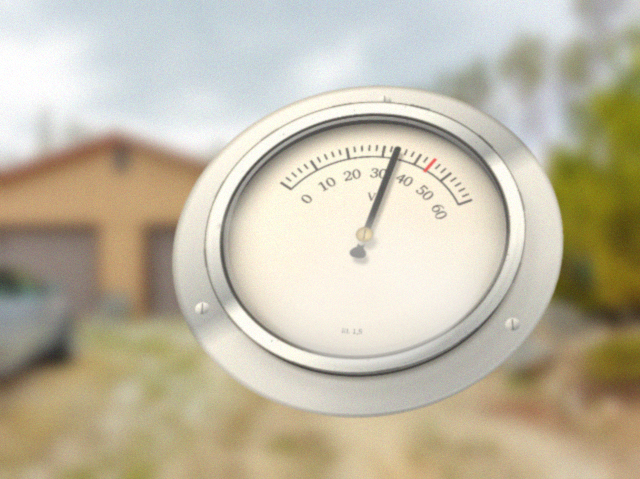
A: 34V
